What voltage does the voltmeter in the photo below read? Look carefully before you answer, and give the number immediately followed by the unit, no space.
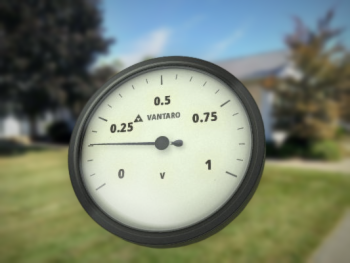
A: 0.15V
